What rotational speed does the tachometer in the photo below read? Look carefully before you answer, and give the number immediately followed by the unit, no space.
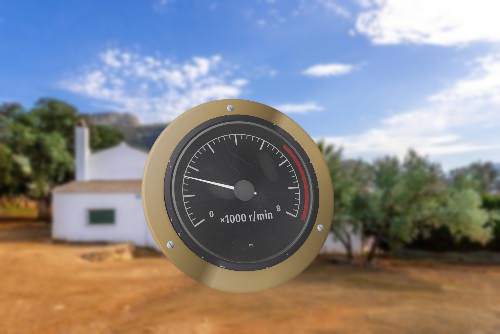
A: 1600rpm
